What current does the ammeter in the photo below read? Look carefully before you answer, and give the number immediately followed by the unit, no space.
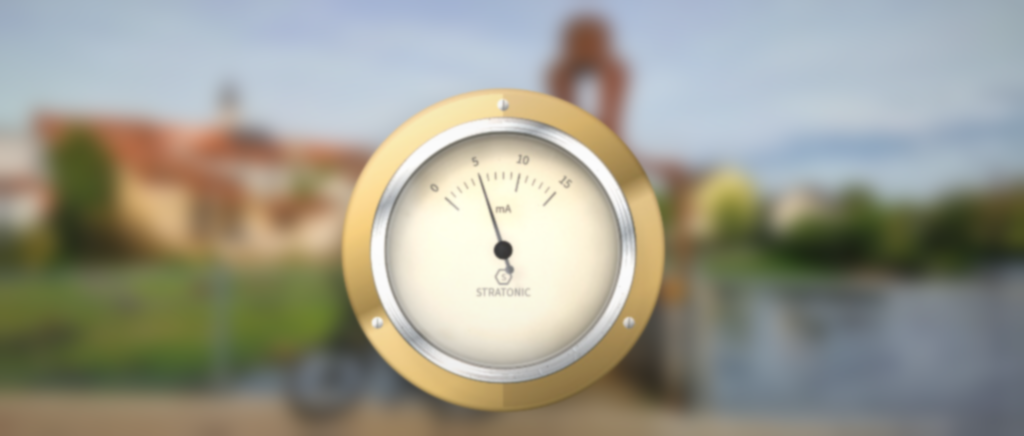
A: 5mA
